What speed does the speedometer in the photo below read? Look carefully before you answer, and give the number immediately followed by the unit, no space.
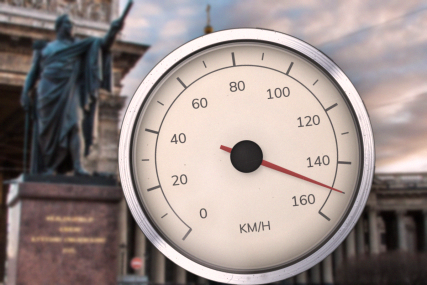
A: 150km/h
